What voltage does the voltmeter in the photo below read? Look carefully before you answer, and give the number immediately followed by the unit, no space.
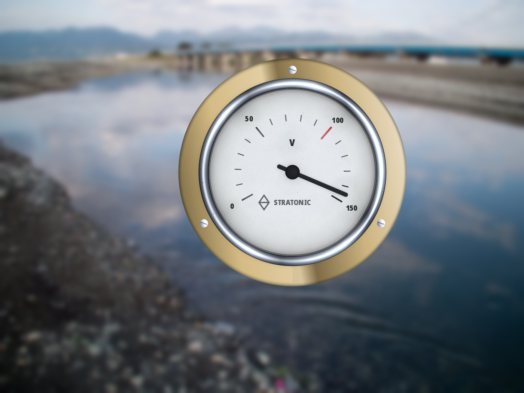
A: 145V
